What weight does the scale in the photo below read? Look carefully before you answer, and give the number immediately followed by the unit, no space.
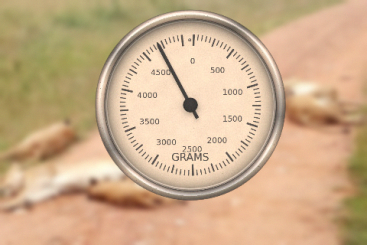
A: 4700g
